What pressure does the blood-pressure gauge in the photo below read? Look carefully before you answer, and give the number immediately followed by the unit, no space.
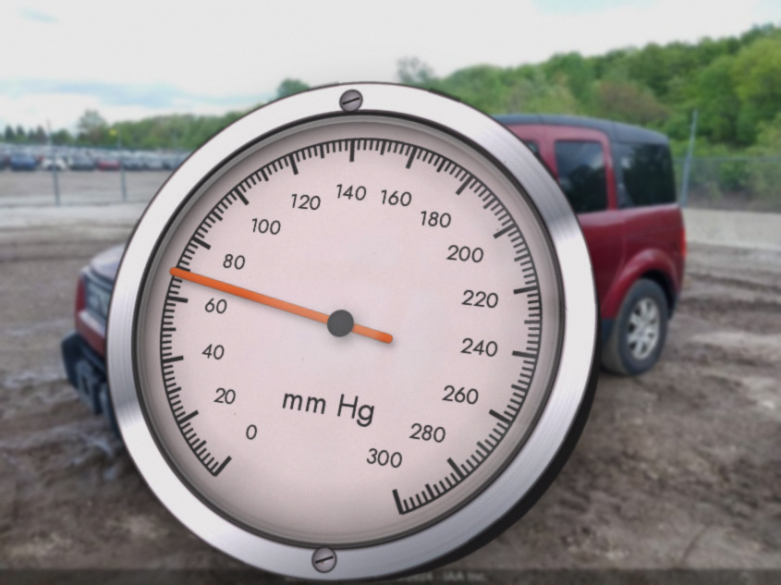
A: 68mmHg
